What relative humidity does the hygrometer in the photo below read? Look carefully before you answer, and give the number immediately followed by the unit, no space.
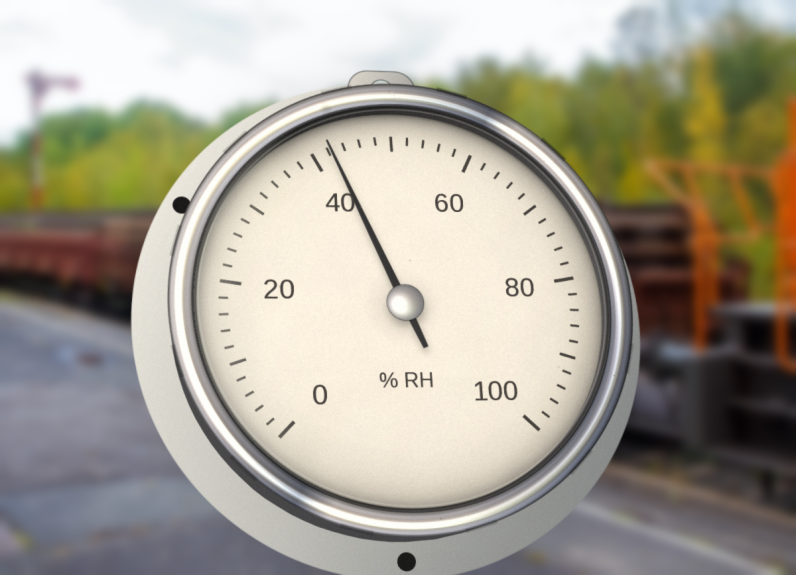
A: 42%
